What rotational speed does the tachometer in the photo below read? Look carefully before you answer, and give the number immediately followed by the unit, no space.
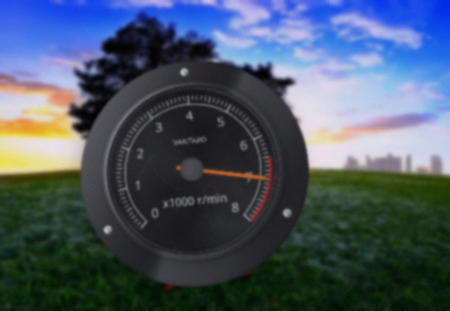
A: 7000rpm
